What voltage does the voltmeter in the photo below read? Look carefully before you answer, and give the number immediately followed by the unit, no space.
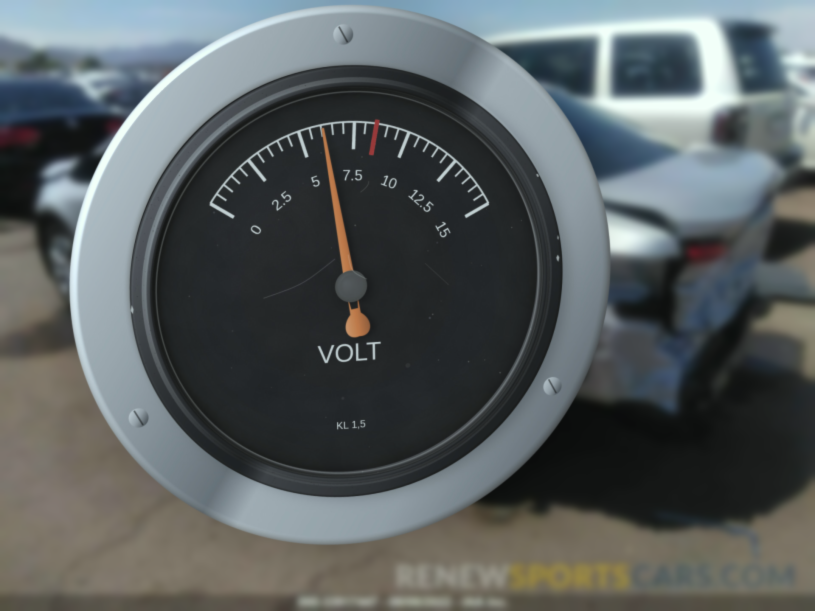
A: 6V
